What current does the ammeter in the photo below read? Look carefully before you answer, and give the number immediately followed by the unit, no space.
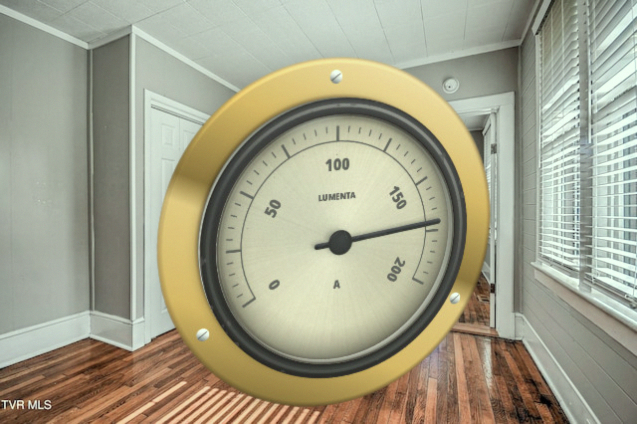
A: 170A
